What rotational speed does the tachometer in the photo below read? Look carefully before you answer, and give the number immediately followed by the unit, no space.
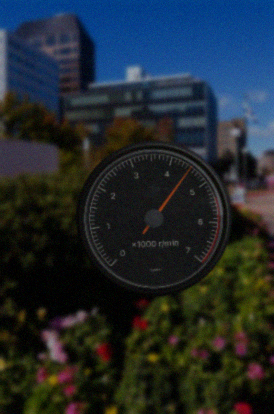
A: 4500rpm
